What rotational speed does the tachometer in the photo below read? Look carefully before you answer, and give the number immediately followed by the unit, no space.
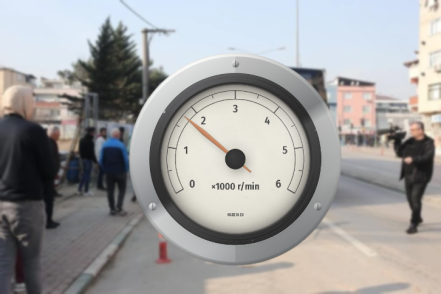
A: 1750rpm
